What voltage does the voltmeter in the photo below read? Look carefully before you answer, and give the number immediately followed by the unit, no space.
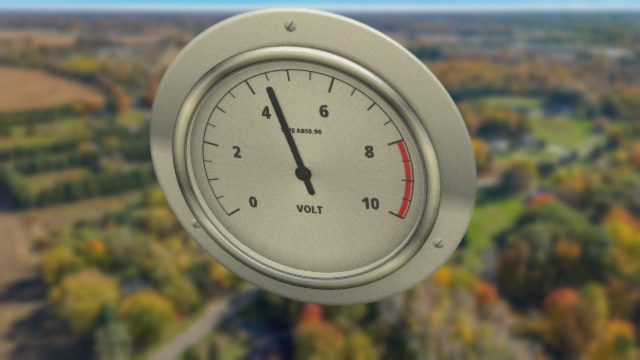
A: 4.5V
